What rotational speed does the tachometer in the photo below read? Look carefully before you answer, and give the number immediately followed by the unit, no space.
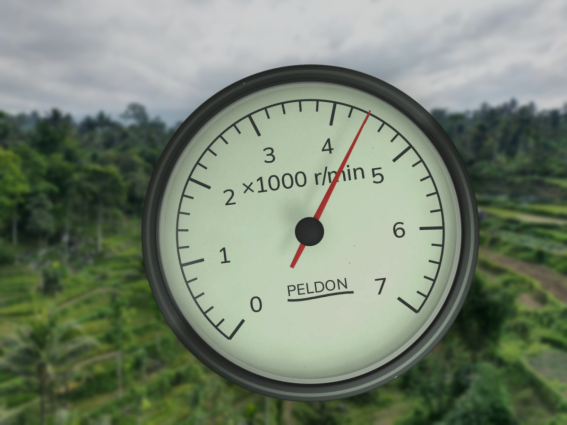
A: 4400rpm
